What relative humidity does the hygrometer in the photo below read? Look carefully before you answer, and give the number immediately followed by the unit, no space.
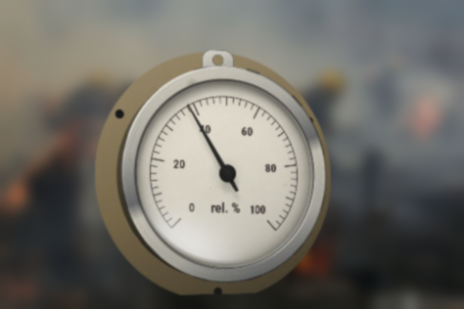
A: 38%
